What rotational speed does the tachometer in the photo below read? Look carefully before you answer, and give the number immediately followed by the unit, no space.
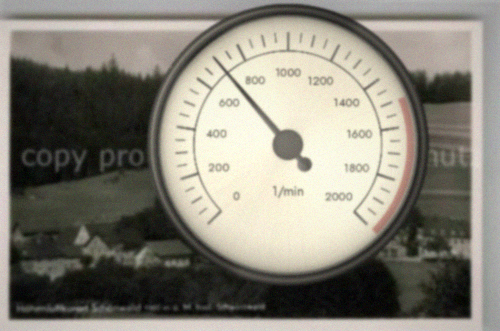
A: 700rpm
